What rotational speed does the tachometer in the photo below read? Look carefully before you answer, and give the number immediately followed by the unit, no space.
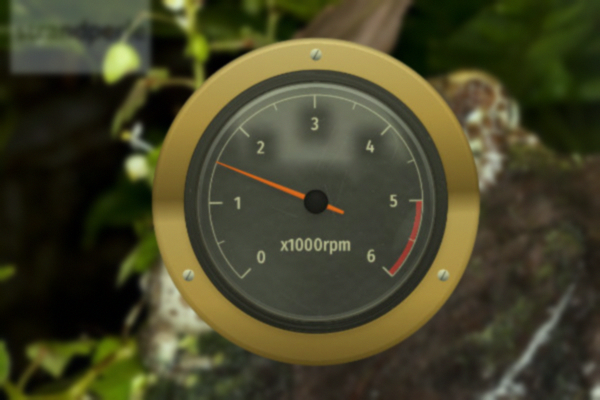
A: 1500rpm
